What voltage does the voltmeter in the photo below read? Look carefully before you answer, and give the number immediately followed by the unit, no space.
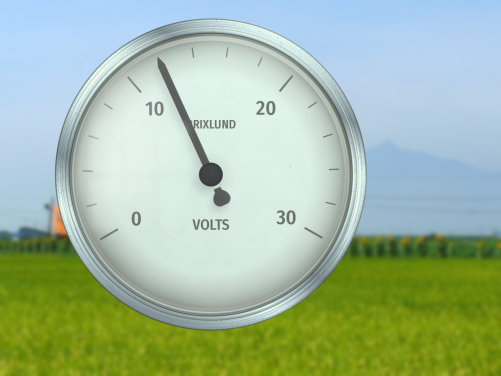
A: 12V
